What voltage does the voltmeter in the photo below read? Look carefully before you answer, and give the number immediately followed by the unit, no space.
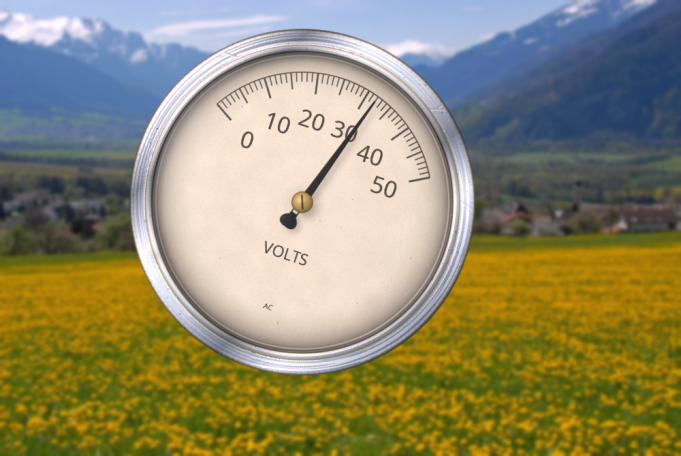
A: 32V
